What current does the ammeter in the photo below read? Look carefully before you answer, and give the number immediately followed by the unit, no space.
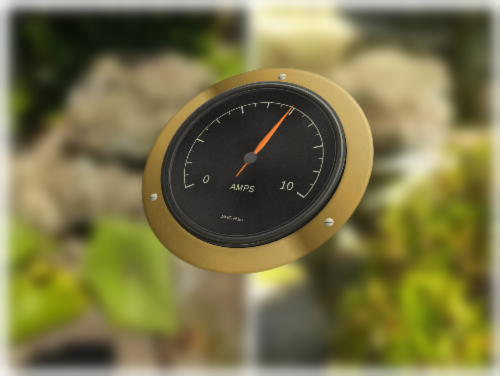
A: 6A
